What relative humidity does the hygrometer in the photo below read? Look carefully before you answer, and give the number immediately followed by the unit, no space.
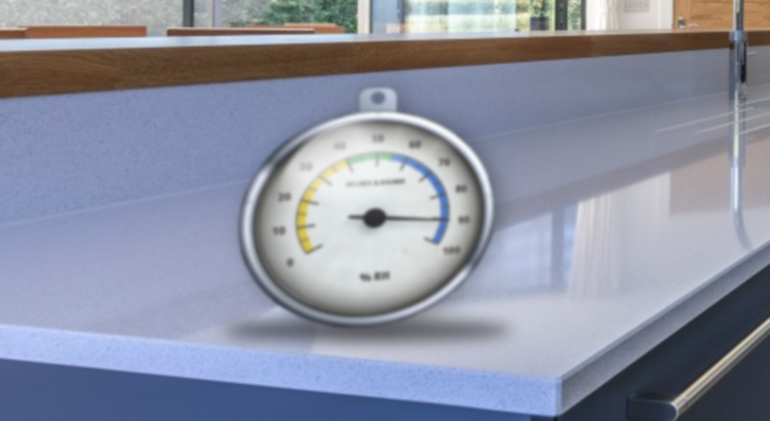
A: 90%
